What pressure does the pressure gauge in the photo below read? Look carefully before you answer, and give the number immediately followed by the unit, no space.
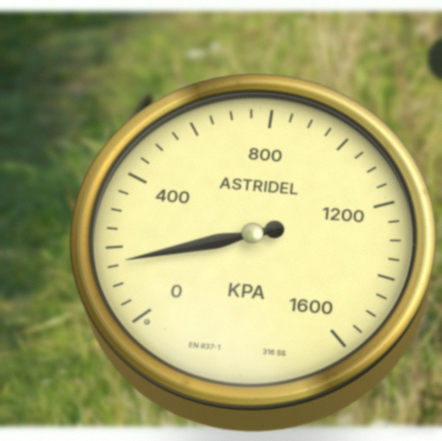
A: 150kPa
